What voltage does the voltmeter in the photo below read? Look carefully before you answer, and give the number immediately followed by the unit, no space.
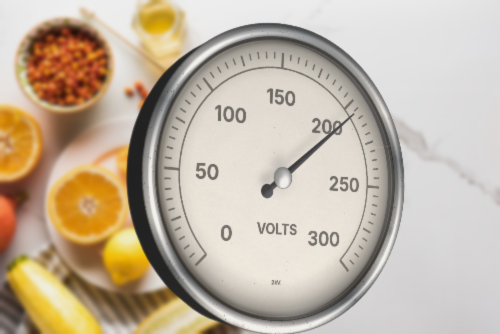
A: 205V
